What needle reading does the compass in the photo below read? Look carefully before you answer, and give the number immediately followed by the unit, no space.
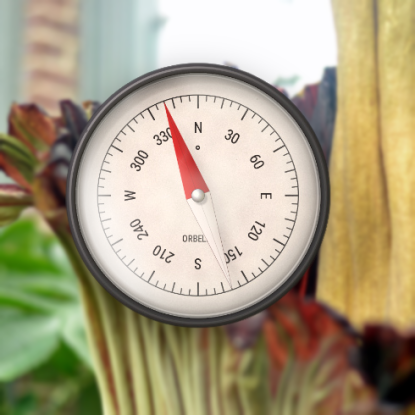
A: 340°
